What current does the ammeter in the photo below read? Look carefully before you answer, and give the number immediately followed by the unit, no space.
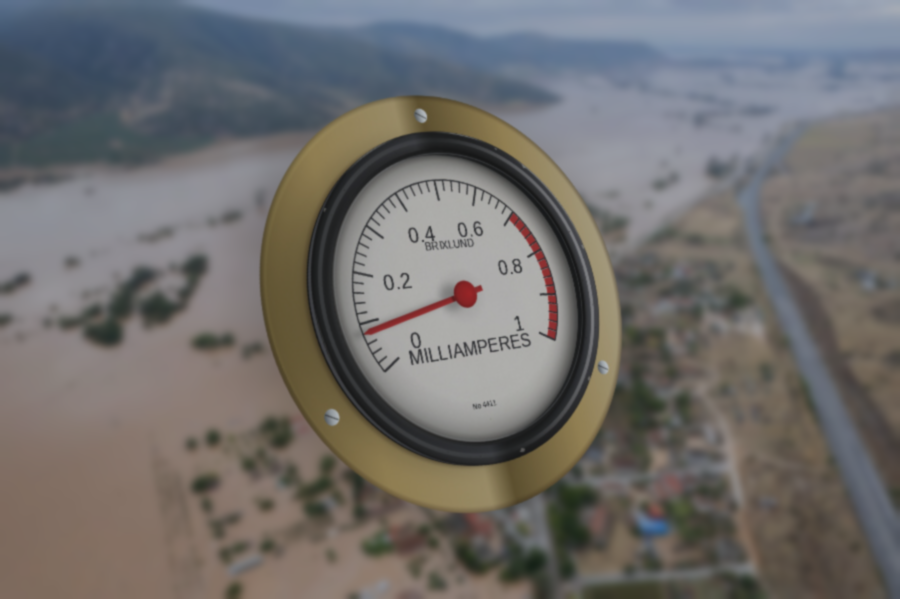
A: 0.08mA
